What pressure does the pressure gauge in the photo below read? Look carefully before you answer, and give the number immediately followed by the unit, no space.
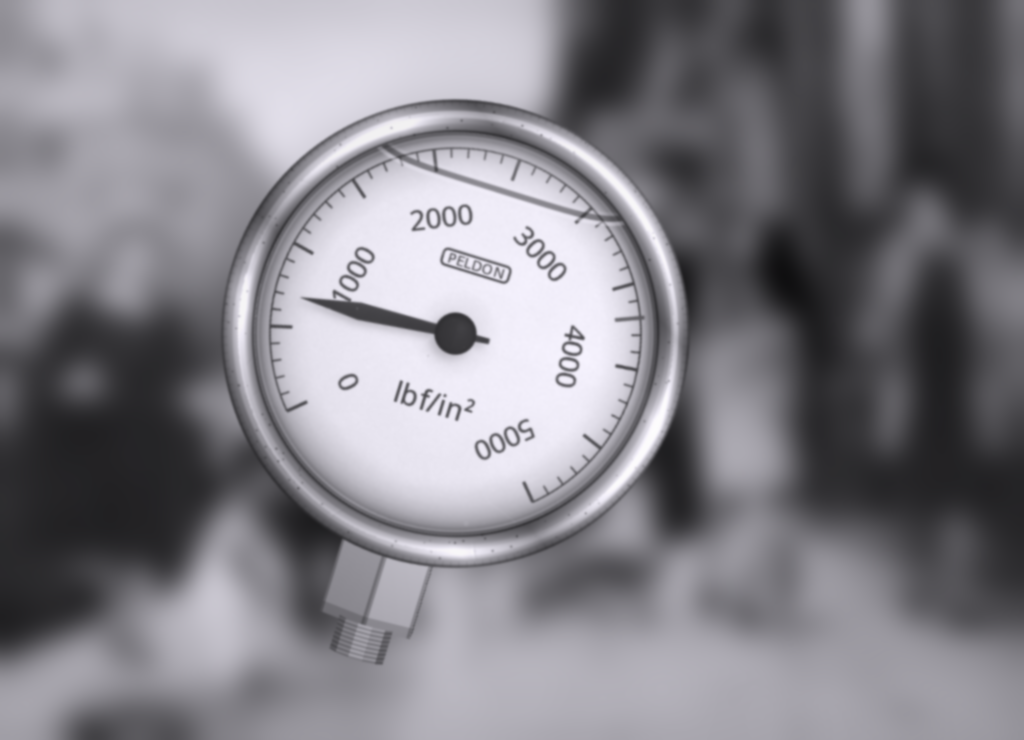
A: 700psi
